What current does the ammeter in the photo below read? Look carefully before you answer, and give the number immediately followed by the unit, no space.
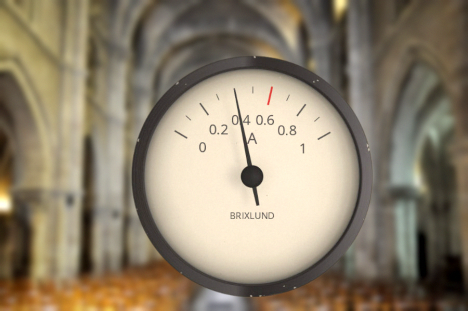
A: 0.4A
